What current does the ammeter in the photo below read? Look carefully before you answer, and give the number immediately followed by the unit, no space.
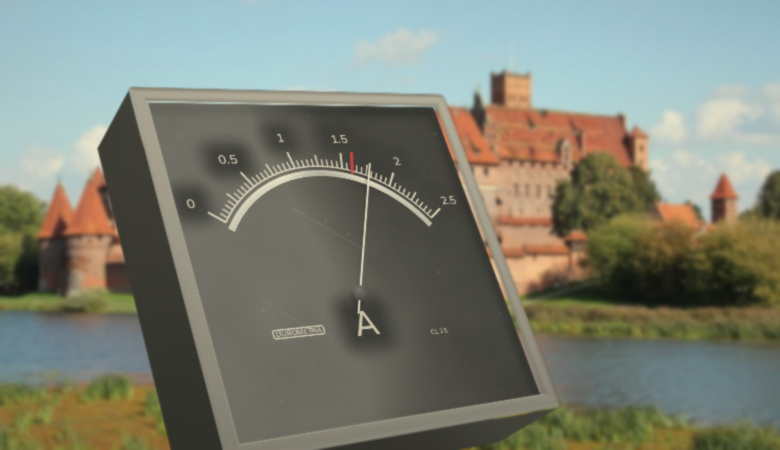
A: 1.75A
